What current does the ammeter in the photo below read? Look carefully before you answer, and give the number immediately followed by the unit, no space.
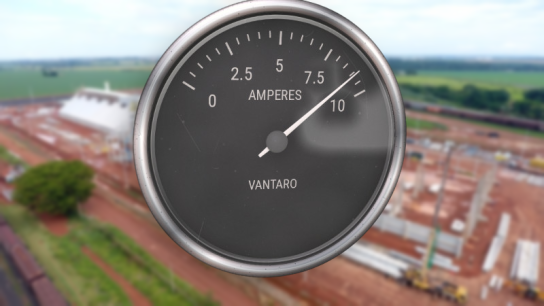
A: 9A
